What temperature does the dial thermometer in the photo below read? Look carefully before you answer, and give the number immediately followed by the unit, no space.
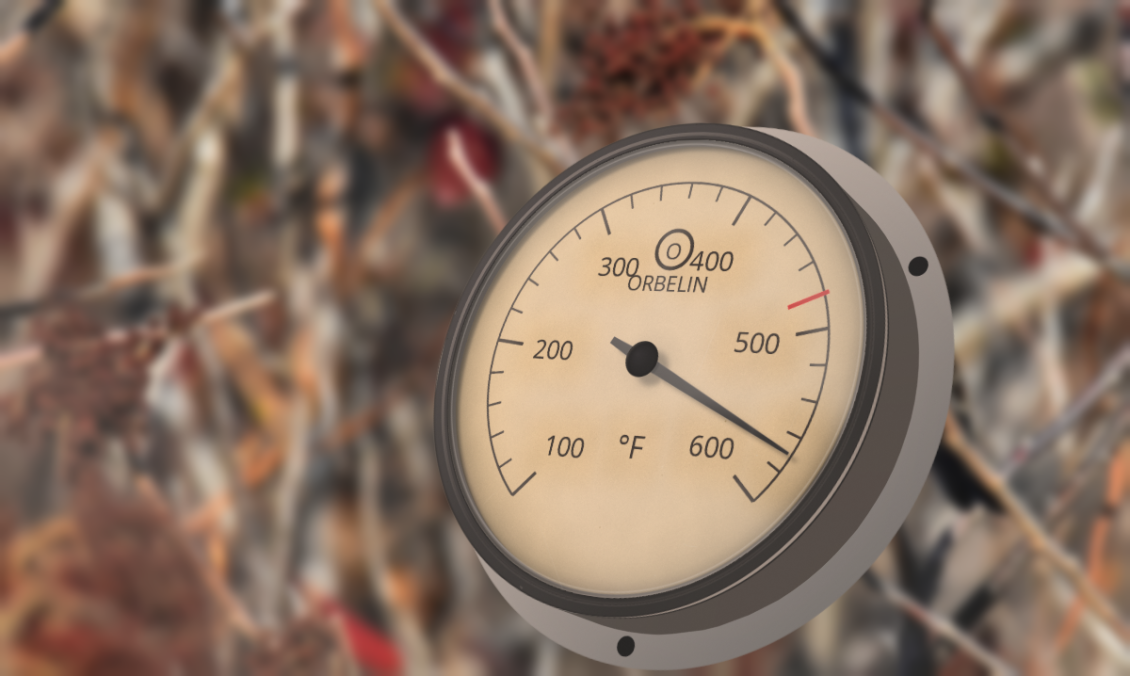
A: 570°F
